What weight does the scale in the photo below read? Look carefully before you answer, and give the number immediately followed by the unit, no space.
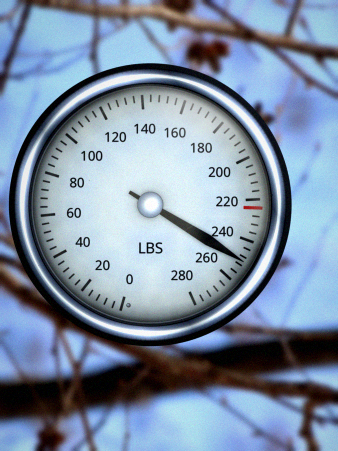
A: 250lb
